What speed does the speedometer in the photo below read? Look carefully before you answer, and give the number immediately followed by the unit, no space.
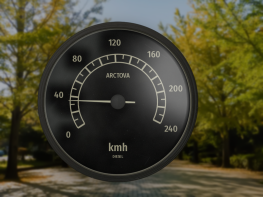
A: 35km/h
